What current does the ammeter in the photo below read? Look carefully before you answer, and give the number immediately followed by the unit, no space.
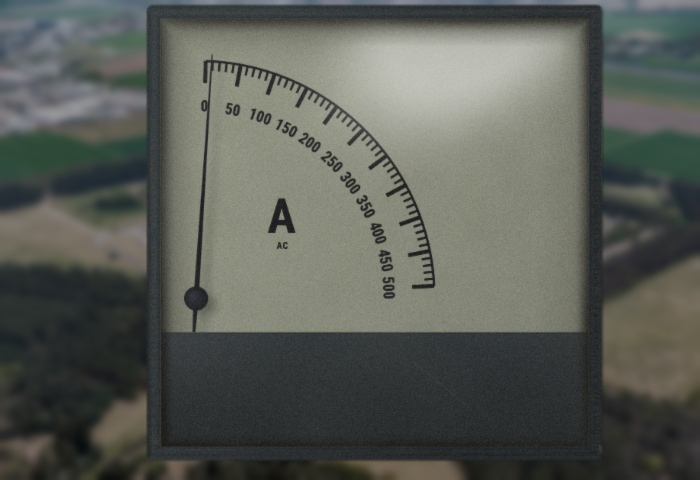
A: 10A
